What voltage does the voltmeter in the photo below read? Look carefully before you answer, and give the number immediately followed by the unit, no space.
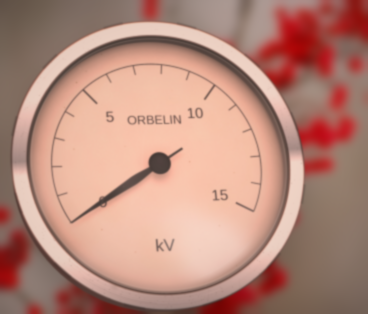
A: 0kV
